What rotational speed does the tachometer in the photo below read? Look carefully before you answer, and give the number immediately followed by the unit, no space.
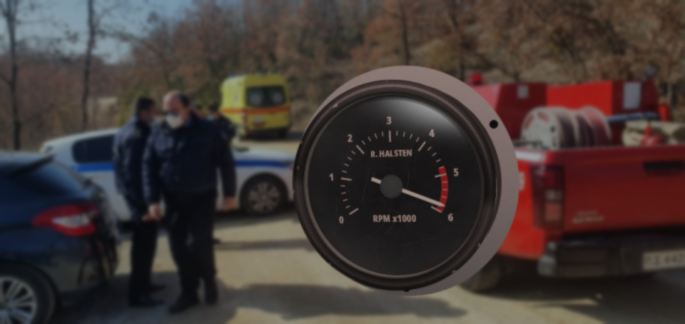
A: 5800rpm
